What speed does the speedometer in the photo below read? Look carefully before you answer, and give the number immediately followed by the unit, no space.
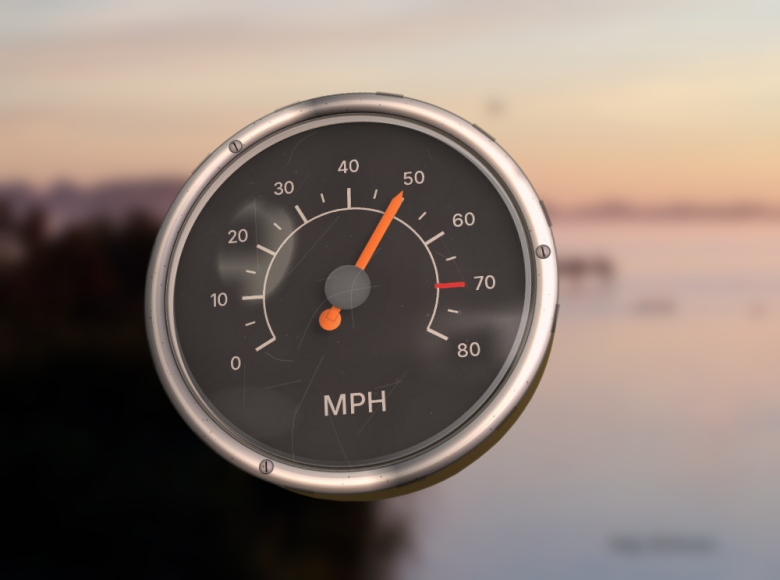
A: 50mph
